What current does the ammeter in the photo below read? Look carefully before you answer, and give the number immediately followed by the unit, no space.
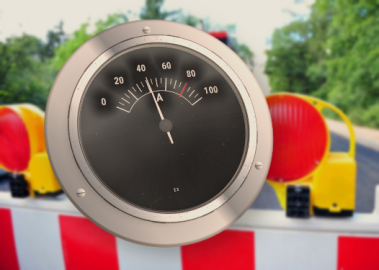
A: 40A
